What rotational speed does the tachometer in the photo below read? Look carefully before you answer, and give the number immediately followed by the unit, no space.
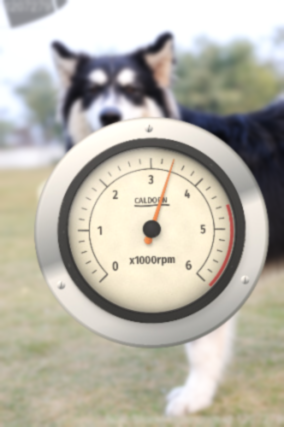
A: 3400rpm
